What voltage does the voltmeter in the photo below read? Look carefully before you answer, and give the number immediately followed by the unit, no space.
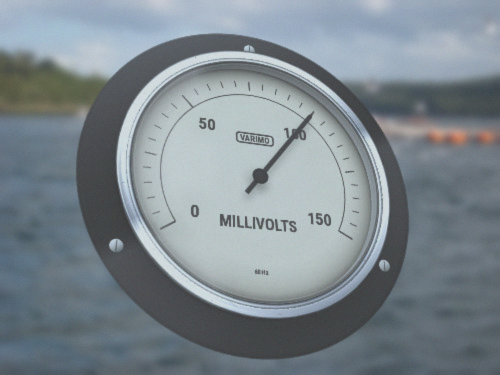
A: 100mV
